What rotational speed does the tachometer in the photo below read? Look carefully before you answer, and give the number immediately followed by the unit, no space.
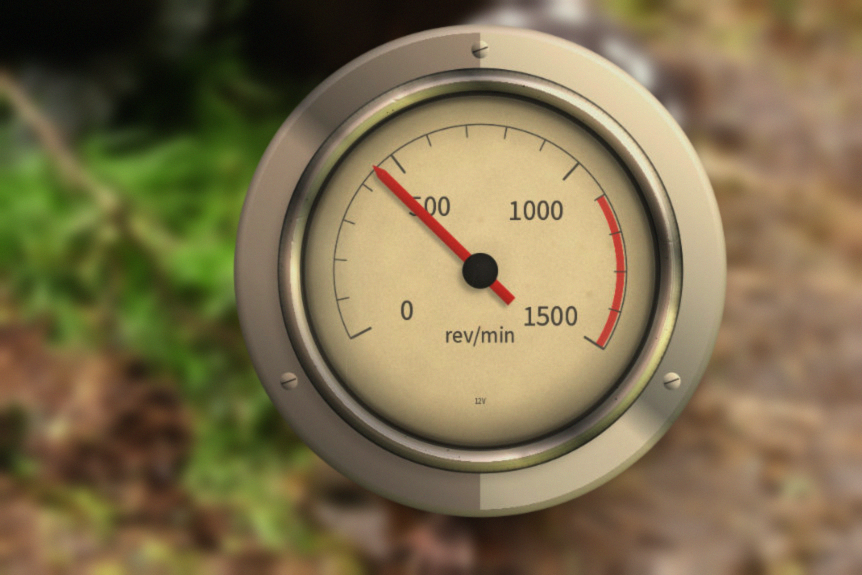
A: 450rpm
